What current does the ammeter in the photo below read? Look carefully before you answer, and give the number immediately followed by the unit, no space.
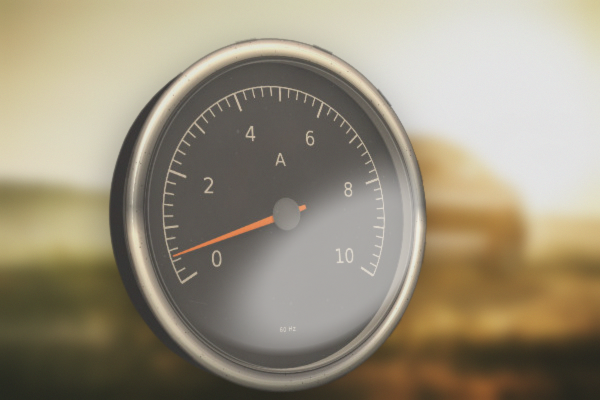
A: 0.5A
